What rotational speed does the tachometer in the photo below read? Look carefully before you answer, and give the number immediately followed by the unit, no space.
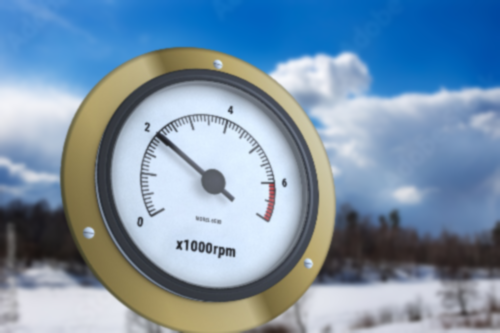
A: 2000rpm
